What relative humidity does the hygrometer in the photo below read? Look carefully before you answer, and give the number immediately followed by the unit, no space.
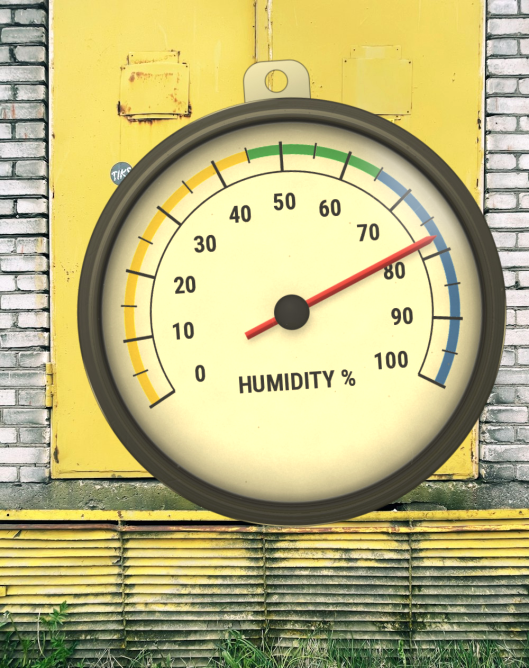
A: 77.5%
